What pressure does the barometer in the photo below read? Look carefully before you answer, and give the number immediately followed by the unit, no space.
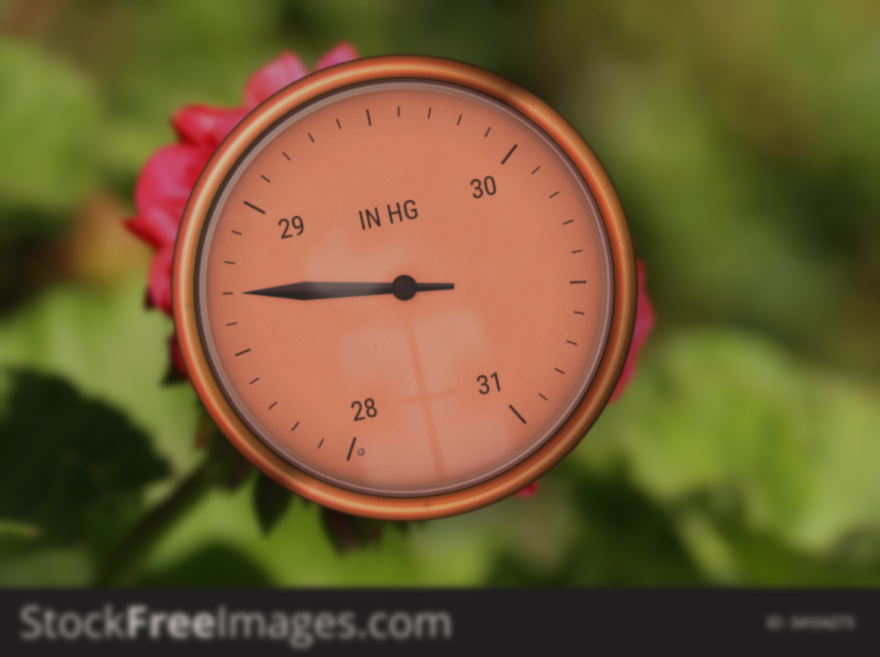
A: 28.7inHg
